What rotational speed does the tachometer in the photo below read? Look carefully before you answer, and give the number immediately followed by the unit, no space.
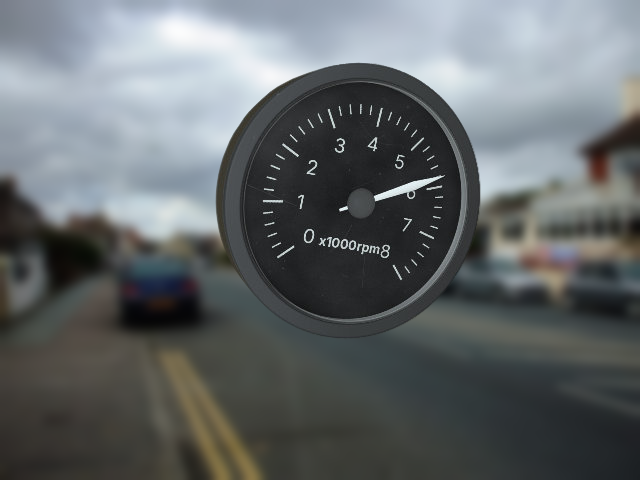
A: 5800rpm
